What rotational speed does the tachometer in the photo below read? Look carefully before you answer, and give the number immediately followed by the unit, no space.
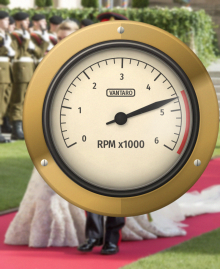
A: 4700rpm
